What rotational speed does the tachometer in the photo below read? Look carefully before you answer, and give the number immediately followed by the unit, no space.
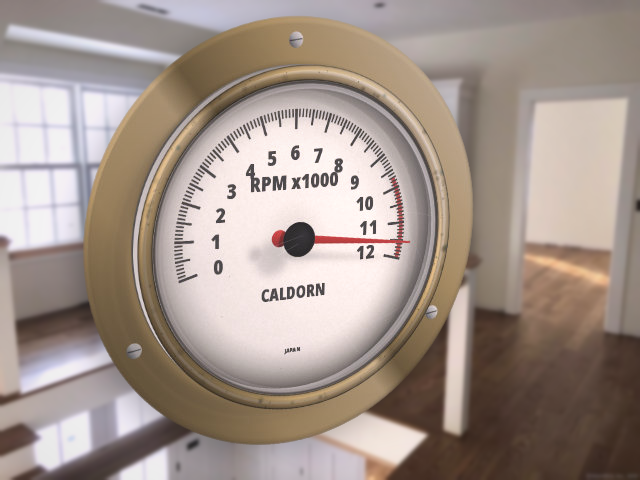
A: 11500rpm
